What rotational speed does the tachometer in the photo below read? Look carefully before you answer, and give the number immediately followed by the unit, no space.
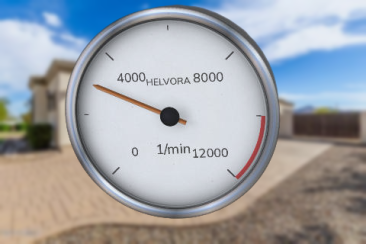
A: 3000rpm
